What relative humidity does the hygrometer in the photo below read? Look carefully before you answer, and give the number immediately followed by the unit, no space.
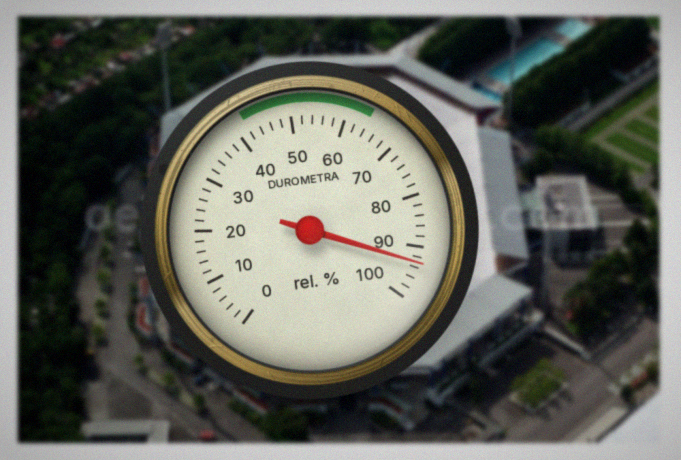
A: 93%
